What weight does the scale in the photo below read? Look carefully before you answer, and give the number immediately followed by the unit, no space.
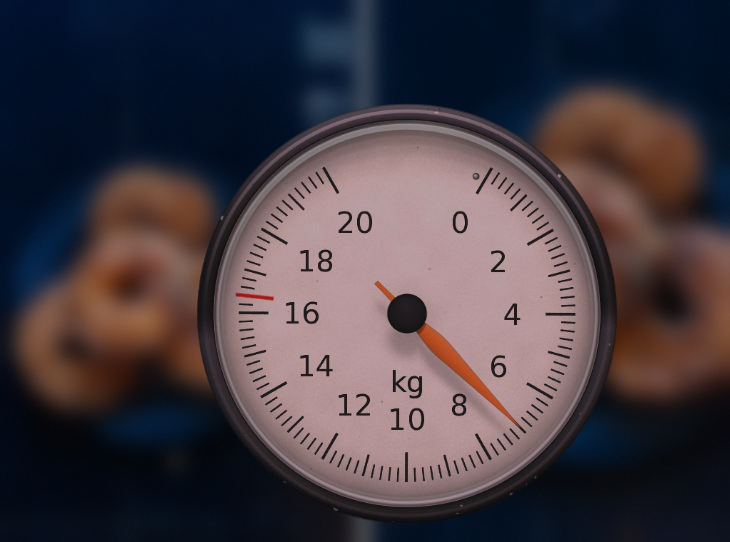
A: 7kg
